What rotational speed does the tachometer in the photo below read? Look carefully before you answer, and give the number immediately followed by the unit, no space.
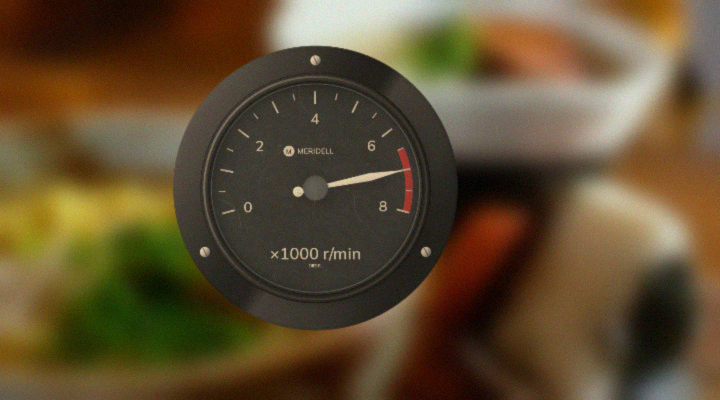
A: 7000rpm
